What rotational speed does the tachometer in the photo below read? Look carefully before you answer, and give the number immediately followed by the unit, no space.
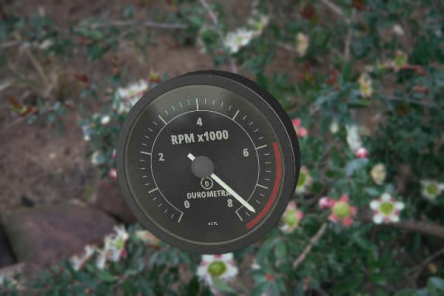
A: 7600rpm
